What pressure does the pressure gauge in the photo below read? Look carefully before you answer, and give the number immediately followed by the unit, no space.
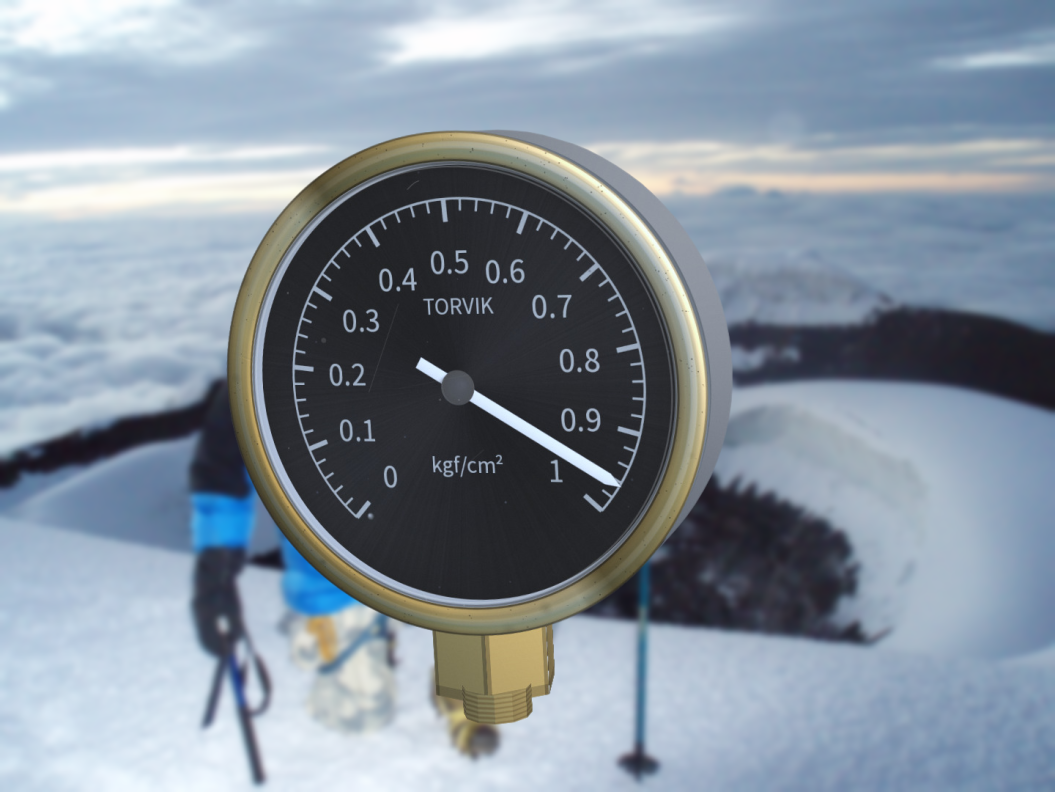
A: 0.96kg/cm²
